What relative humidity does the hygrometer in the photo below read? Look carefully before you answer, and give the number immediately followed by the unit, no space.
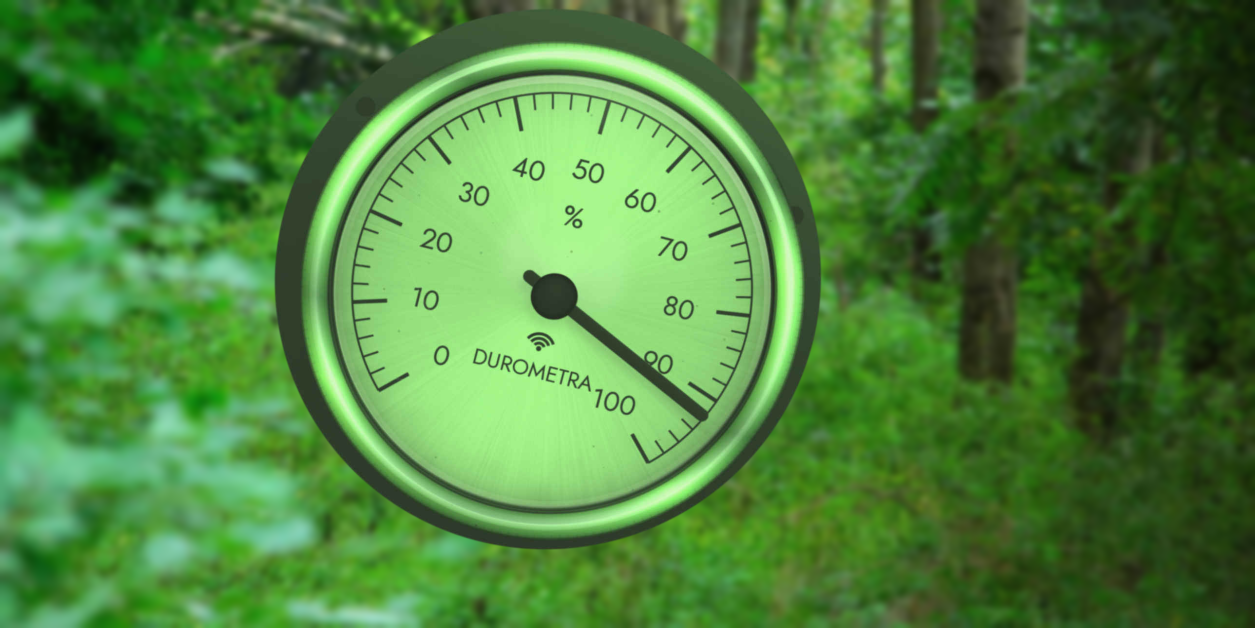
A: 92%
